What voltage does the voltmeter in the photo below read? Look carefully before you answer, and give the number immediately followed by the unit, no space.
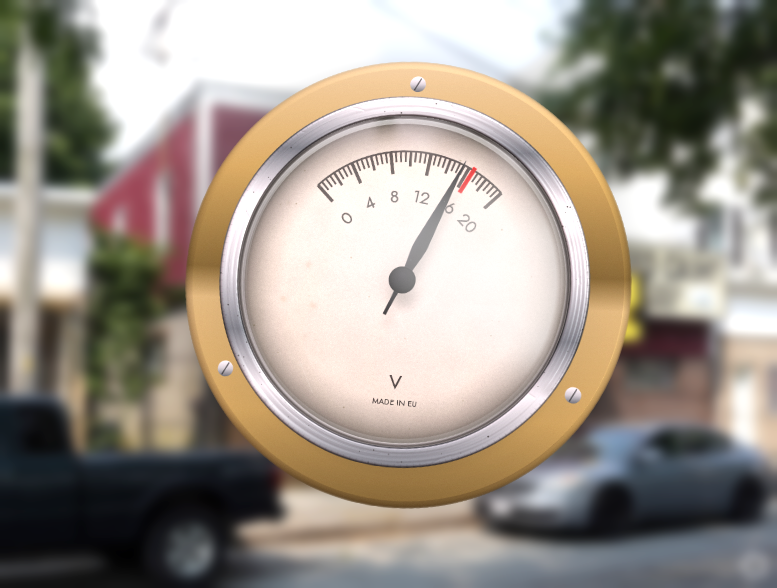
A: 15.5V
